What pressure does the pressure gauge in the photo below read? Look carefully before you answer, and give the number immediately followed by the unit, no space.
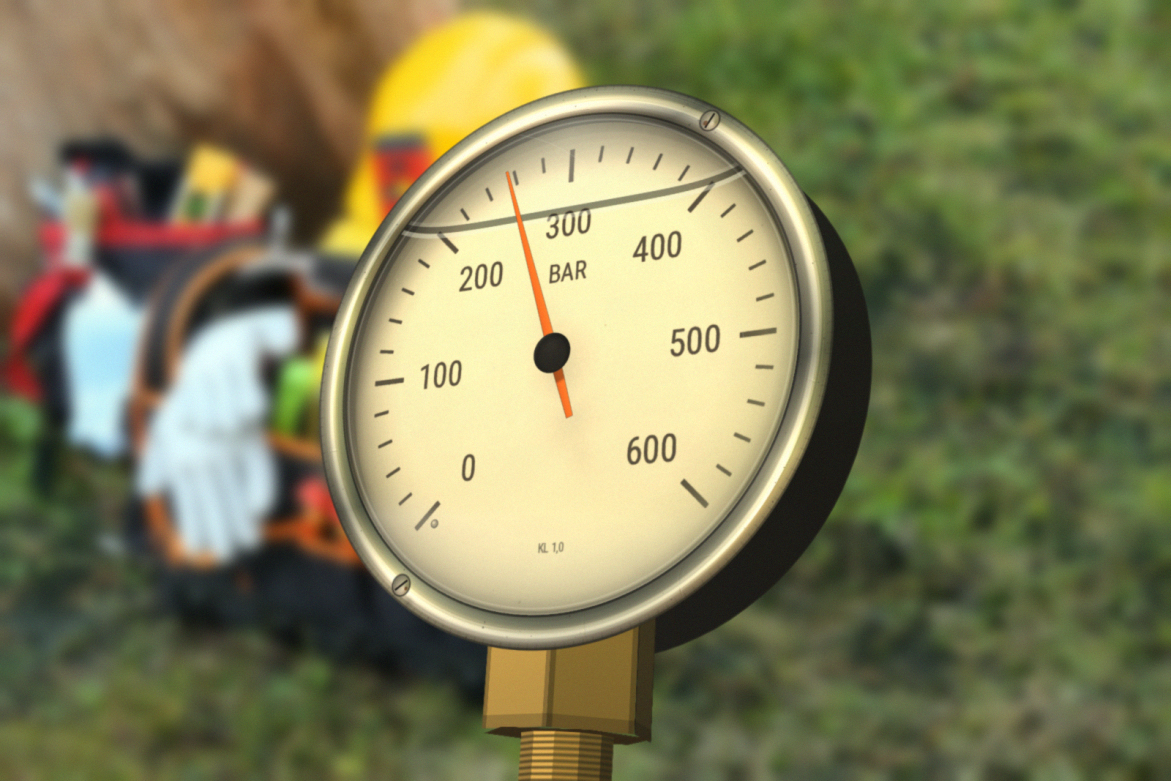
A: 260bar
